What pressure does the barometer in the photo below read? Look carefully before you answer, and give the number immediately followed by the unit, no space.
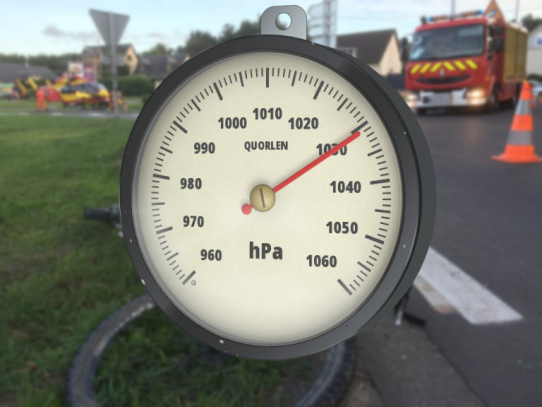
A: 1031hPa
